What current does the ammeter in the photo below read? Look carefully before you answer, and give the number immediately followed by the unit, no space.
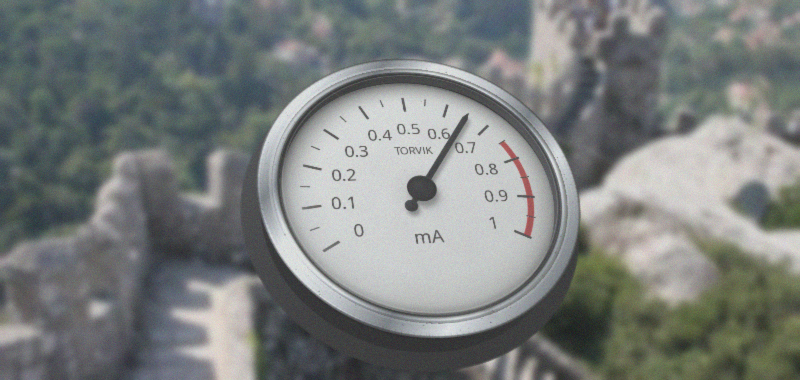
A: 0.65mA
